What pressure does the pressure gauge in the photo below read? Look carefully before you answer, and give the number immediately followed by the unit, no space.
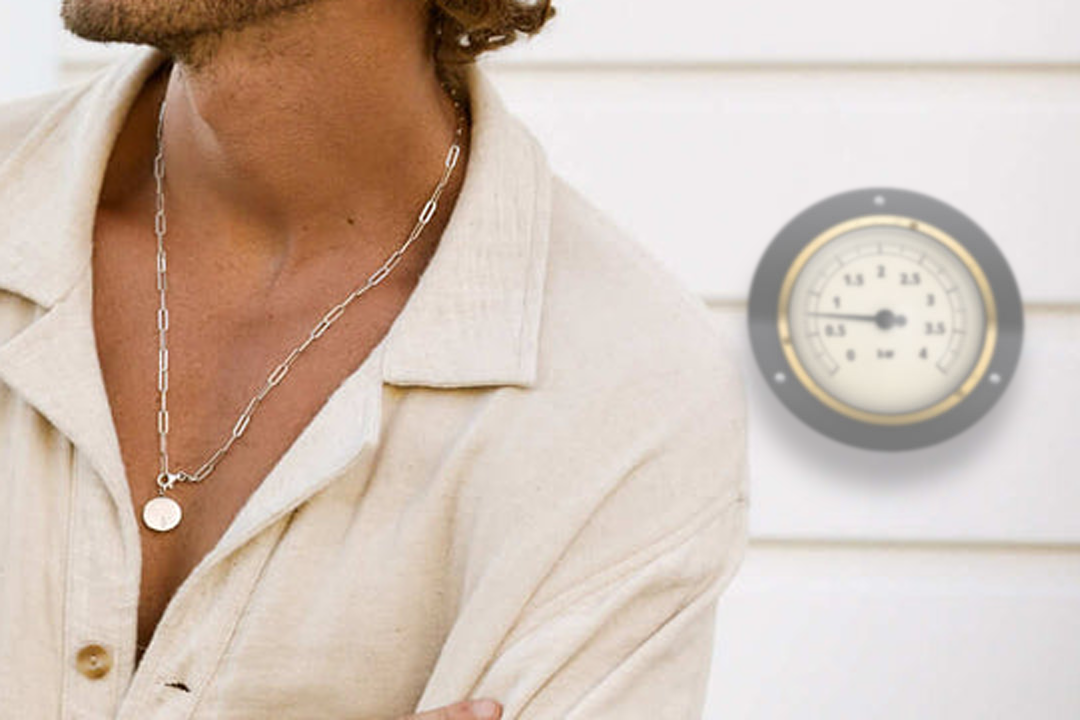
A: 0.75bar
